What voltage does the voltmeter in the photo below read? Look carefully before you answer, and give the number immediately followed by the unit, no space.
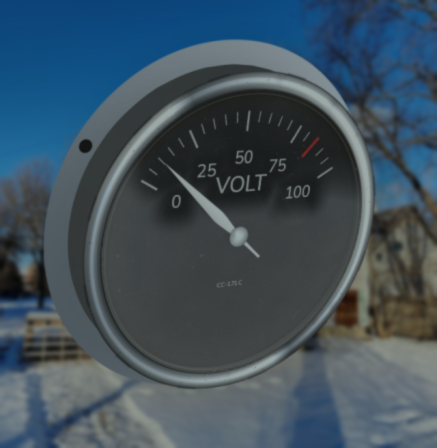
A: 10V
